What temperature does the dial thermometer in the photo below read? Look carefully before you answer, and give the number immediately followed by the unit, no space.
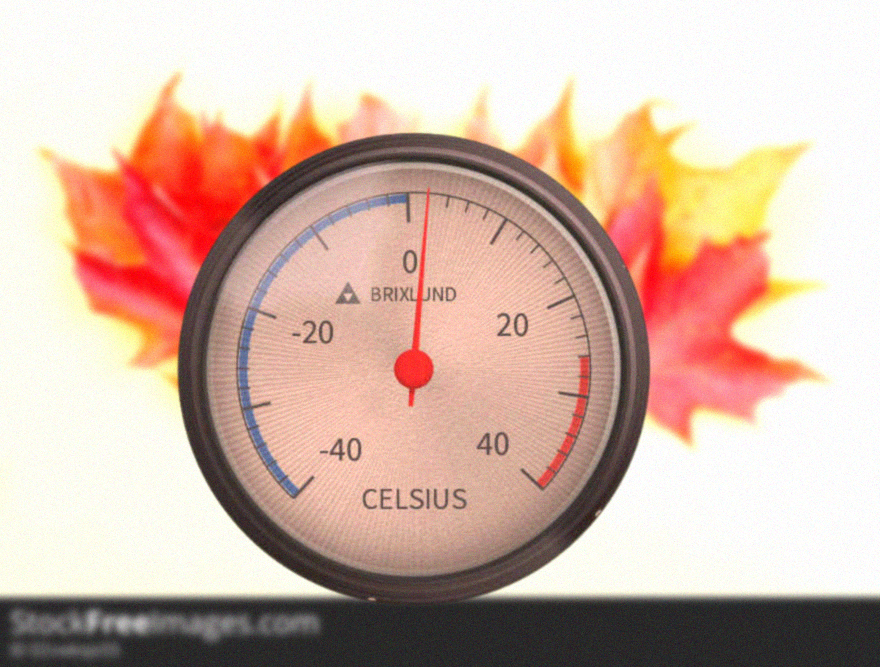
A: 2°C
